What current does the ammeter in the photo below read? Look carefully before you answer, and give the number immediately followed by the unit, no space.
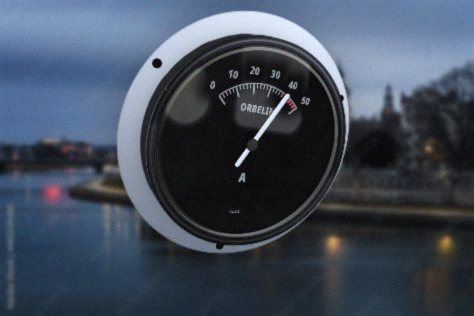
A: 40A
